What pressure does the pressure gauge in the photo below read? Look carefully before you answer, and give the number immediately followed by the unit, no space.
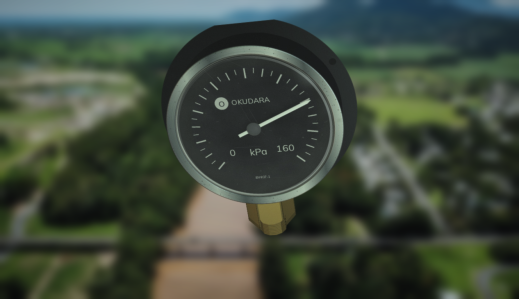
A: 120kPa
